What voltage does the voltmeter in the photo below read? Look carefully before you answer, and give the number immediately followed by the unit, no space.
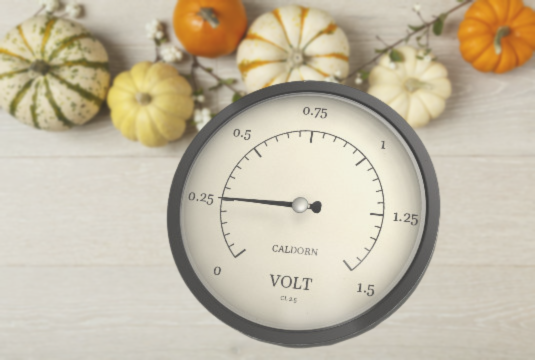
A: 0.25V
